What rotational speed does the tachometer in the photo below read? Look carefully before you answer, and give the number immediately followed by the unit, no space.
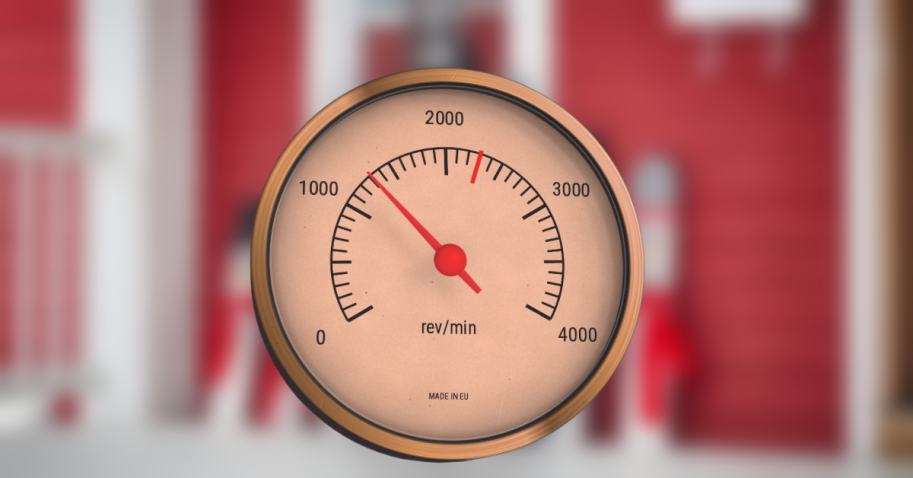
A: 1300rpm
